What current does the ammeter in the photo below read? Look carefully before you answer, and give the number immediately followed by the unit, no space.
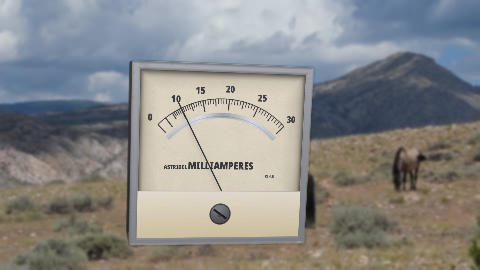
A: 10mA
